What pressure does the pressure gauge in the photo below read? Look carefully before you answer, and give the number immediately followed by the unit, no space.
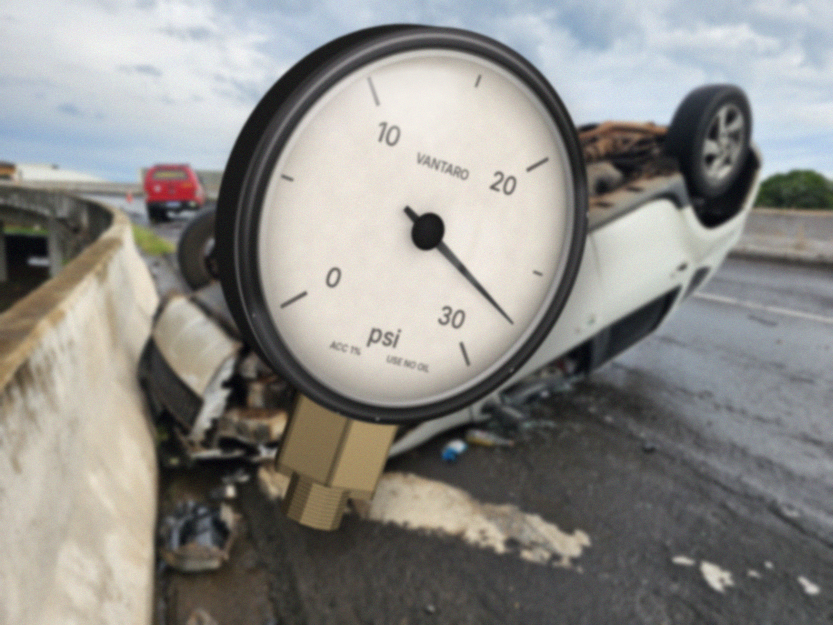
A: 27.5psi
